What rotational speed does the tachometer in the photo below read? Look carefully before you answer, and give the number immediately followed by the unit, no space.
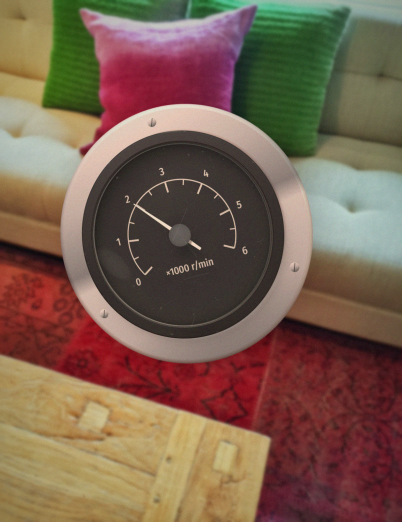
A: 2000rpm
